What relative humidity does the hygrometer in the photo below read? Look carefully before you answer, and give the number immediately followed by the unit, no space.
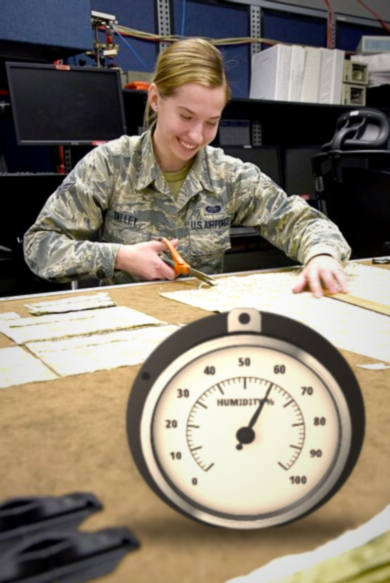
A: 60%
